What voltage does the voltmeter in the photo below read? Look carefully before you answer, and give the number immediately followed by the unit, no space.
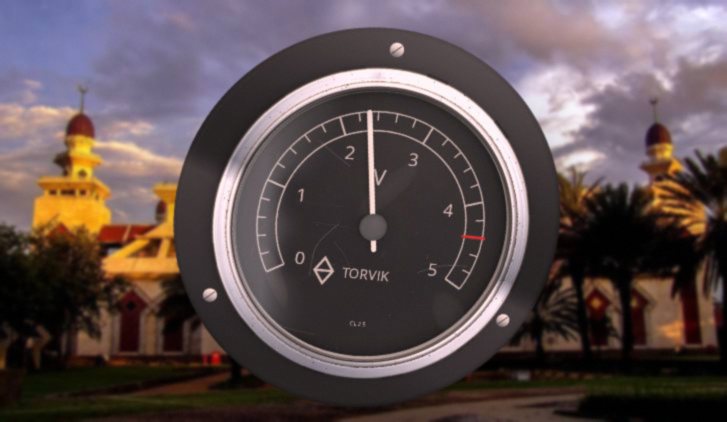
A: 2.3V
